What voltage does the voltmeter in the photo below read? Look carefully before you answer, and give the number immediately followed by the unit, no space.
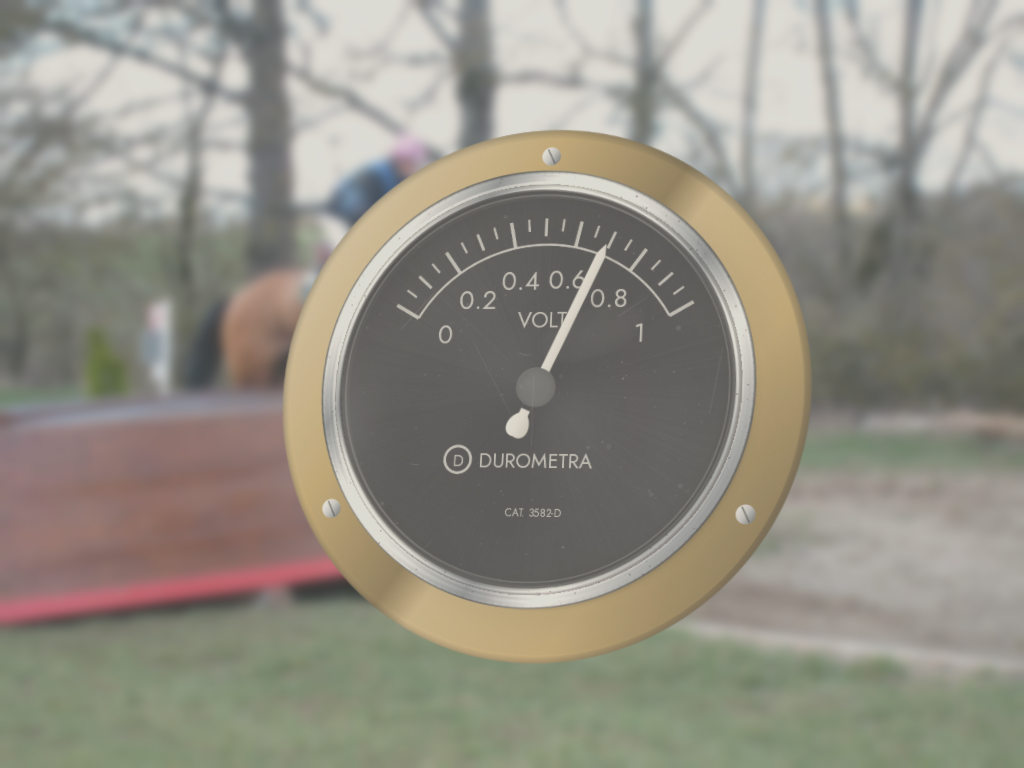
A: 0.7V
